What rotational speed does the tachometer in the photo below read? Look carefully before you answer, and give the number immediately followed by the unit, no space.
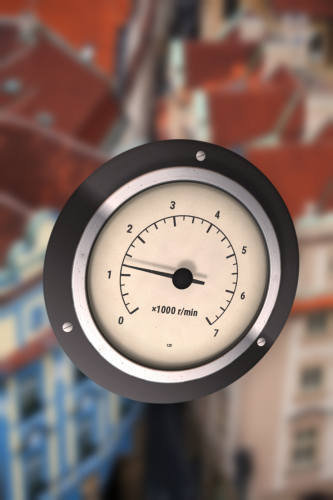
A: 1250rpm
